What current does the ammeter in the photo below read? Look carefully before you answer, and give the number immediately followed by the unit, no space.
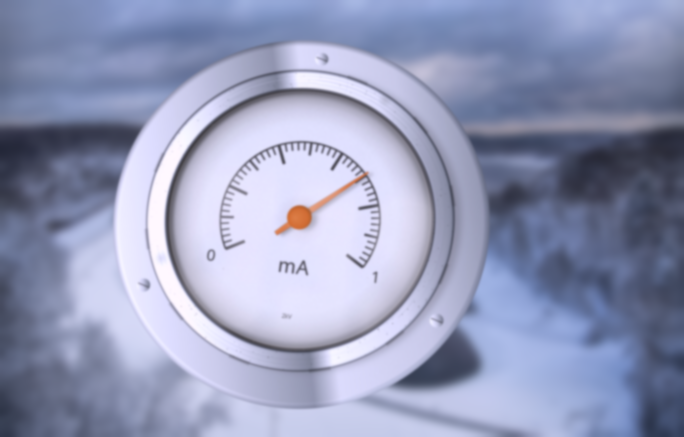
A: 0.7mA
